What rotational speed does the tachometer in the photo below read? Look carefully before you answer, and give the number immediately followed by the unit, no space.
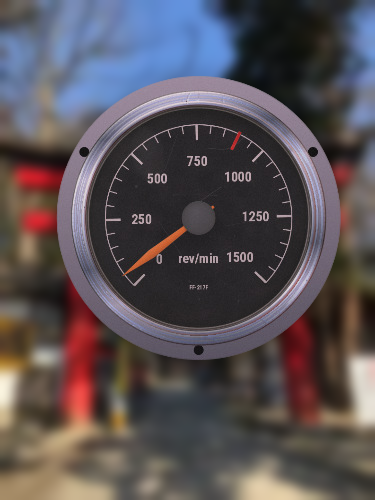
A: 50rpm
